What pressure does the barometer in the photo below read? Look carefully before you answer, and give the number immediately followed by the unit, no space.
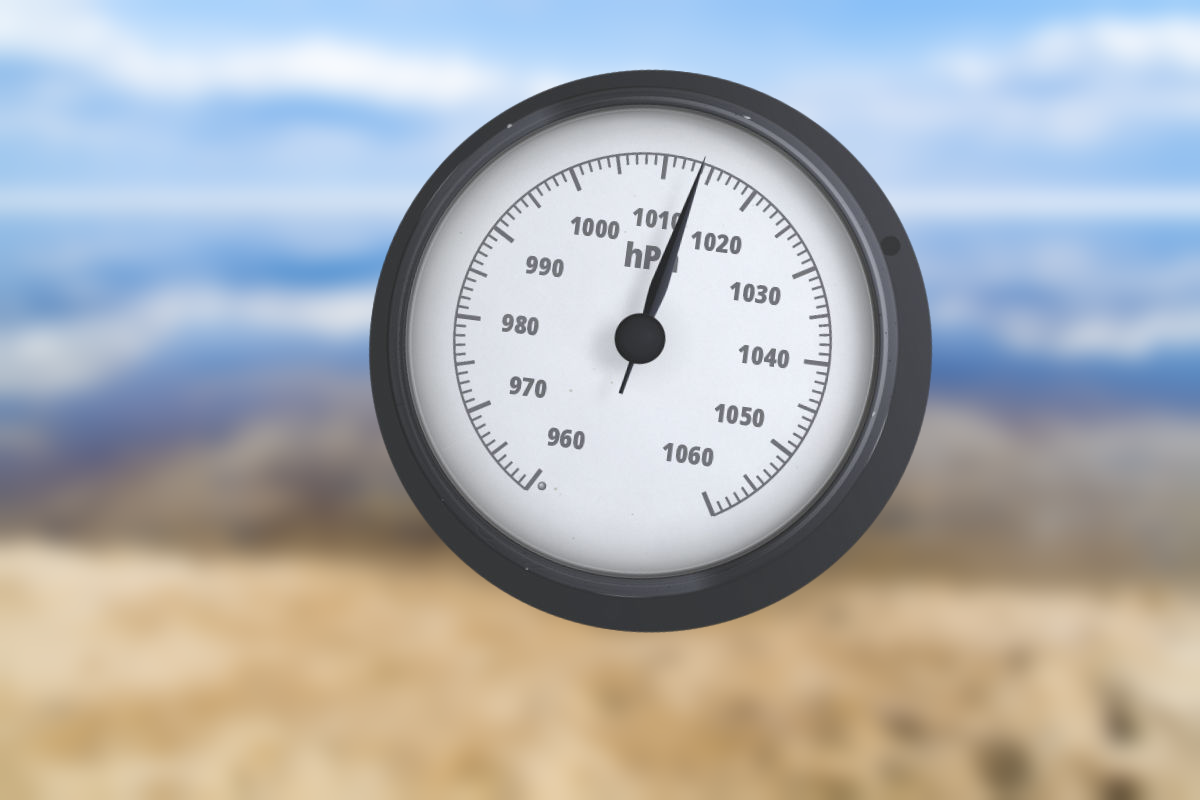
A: 1014hPa
